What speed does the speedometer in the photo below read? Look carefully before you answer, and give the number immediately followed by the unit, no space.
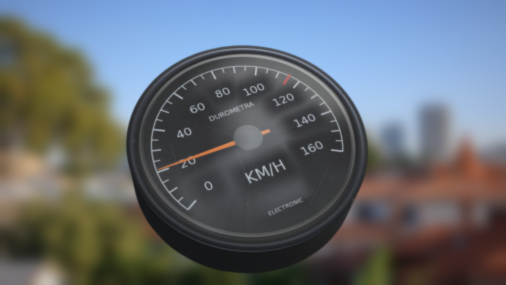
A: 20km/h
